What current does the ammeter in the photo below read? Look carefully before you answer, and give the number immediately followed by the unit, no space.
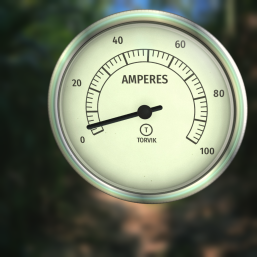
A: 4A
